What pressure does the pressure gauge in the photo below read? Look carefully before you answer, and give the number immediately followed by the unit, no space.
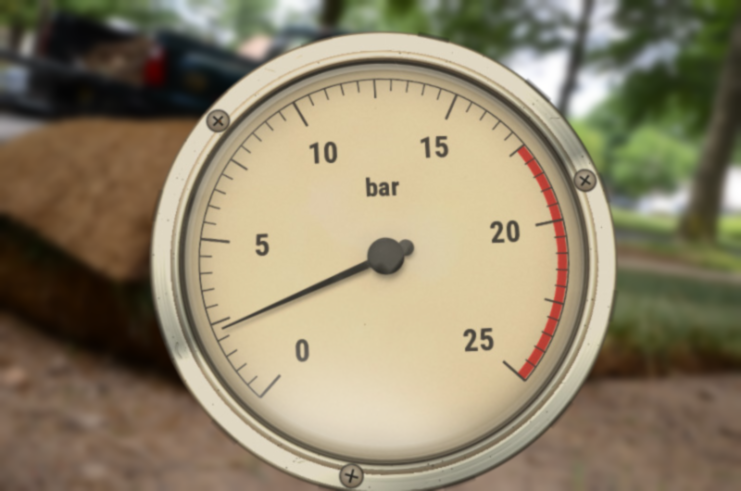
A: 2.25bar
